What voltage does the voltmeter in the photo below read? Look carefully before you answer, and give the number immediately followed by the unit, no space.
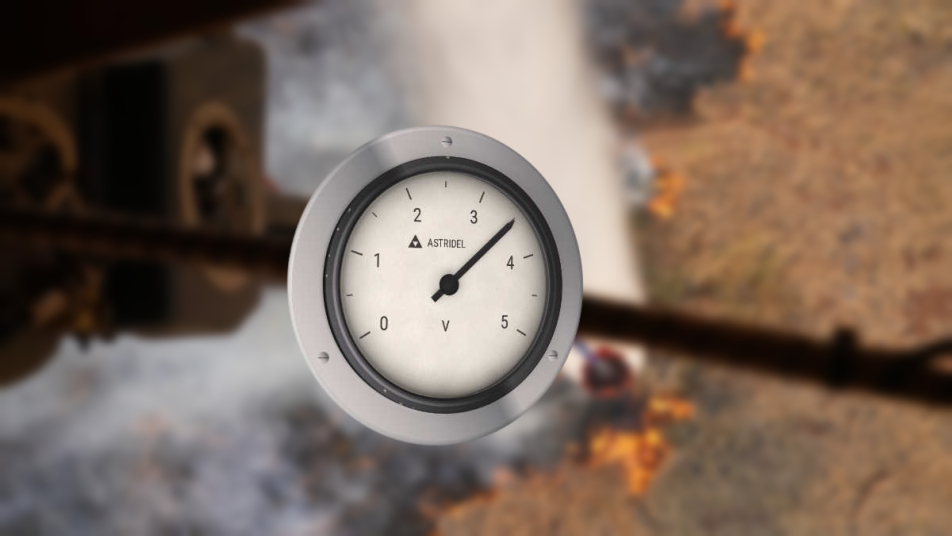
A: 3.5V
